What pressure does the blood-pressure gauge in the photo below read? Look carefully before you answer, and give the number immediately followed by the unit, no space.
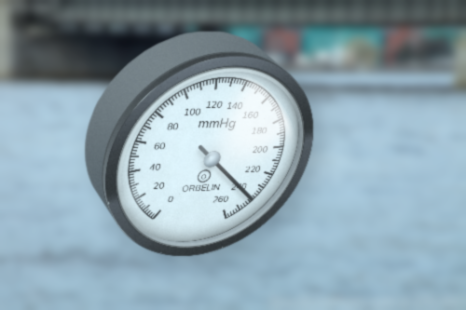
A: 240mmHg
